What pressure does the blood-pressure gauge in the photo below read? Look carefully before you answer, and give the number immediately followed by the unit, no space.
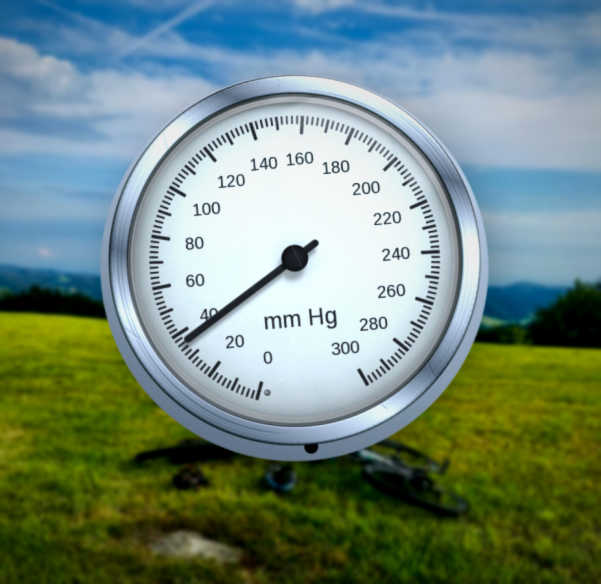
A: 36mmHg
